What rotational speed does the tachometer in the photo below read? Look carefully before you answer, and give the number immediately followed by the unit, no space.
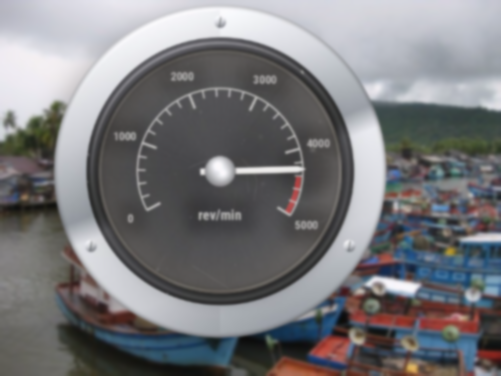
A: 4300rpm
